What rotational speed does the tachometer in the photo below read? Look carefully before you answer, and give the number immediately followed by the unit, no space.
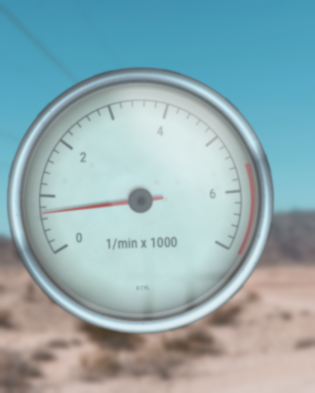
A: 700rpm
